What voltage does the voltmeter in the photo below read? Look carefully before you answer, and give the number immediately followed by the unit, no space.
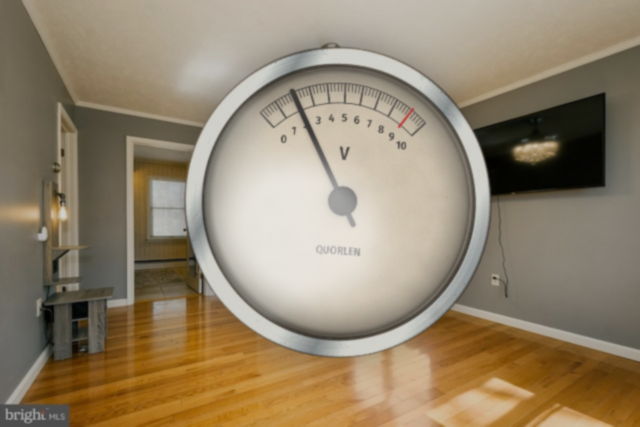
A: 2V
